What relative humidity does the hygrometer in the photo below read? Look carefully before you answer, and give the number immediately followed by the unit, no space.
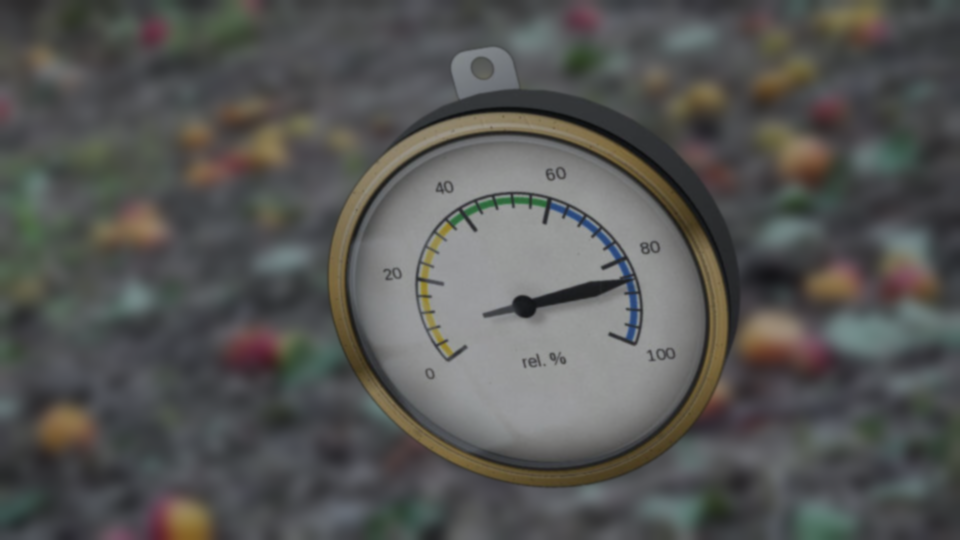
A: 84%
